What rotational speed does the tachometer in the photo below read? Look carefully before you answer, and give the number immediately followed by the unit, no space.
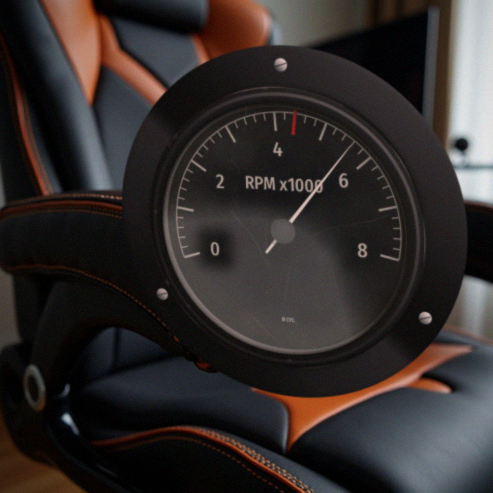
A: 5600rpm
